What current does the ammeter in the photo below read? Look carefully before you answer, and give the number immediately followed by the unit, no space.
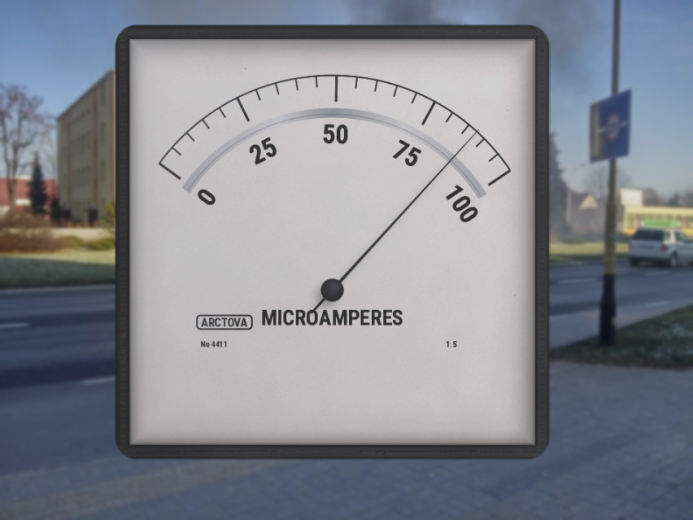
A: 87.5µA
